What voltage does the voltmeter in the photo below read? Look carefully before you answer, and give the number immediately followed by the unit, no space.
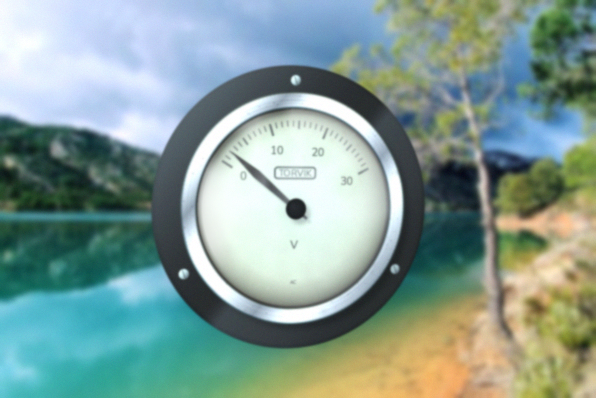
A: 2V
